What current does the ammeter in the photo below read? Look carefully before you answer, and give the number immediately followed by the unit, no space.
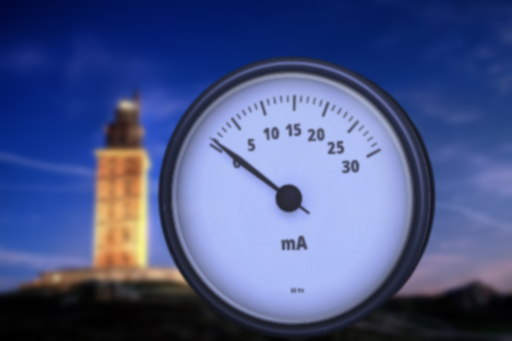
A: 1mA
